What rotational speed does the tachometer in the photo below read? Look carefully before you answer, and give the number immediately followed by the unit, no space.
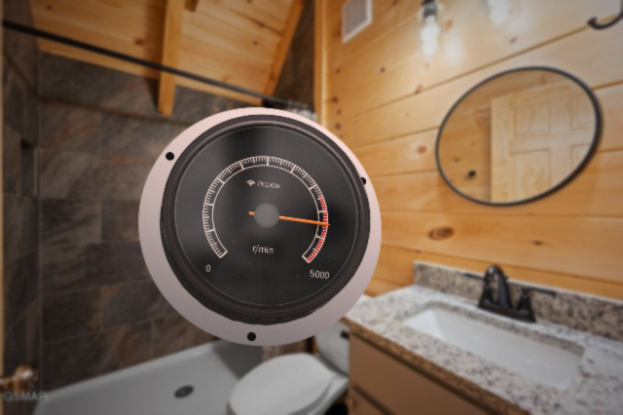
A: 4250rpm
